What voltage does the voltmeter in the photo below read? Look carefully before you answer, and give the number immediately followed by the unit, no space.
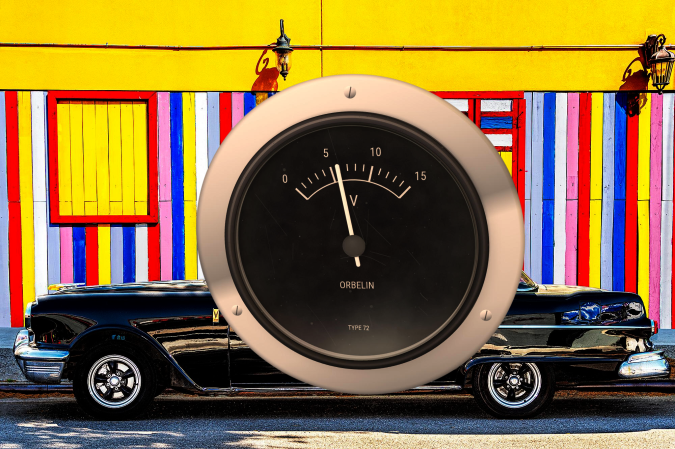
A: 6V
